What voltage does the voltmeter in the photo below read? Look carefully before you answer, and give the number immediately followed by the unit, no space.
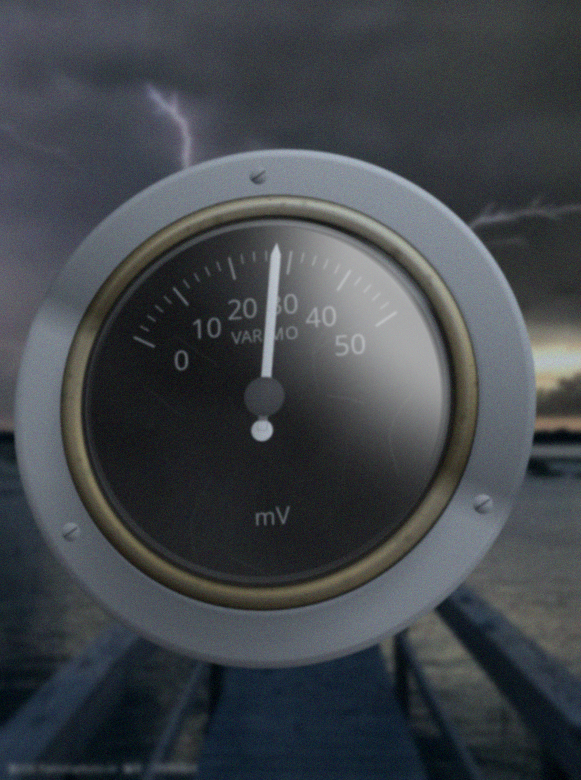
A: 28mV
